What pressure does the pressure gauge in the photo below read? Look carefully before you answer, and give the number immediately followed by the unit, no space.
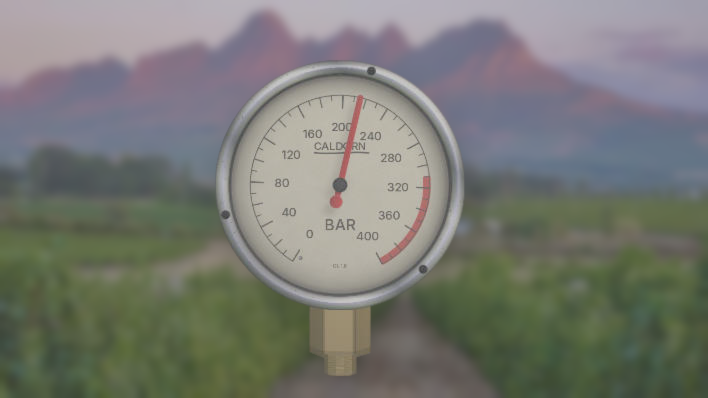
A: 215bar
